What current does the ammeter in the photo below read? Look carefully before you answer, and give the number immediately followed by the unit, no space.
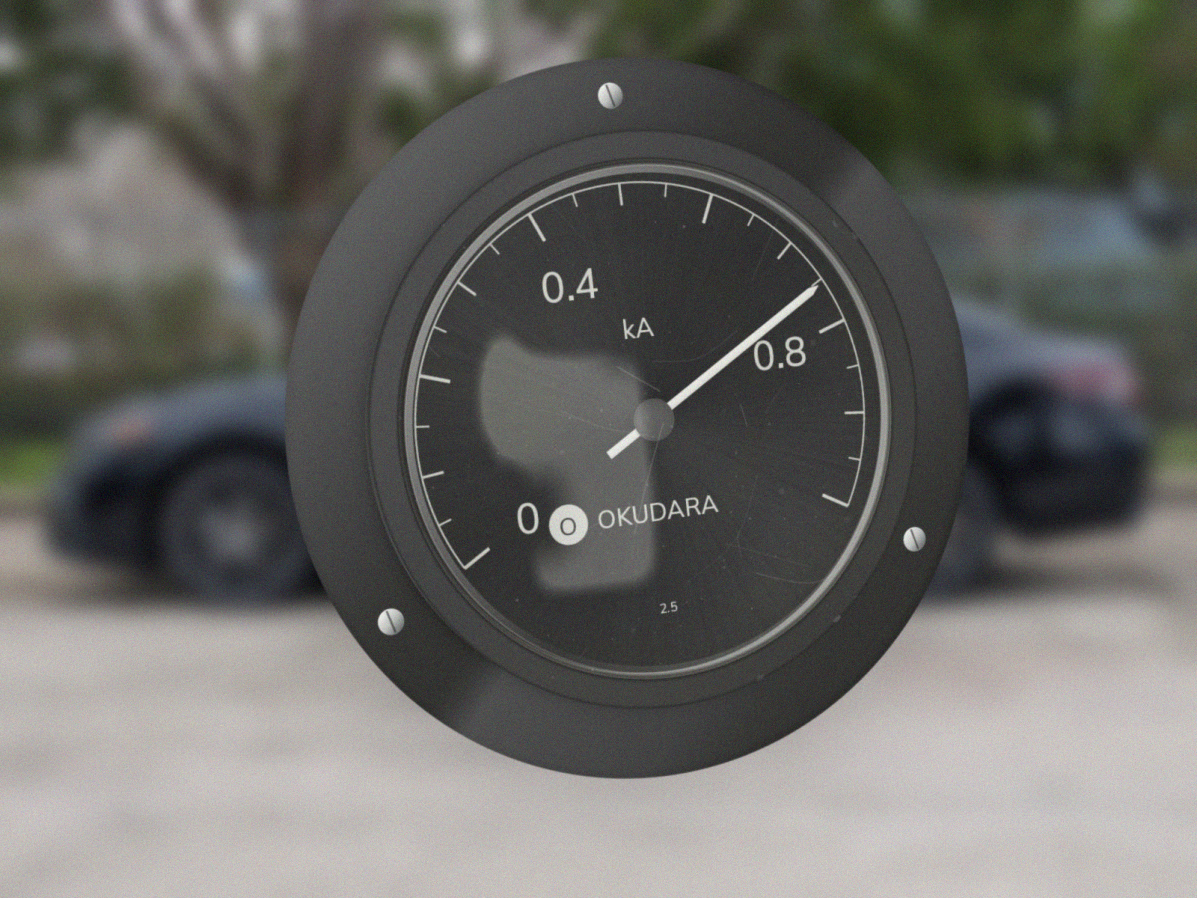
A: 0.75kA
